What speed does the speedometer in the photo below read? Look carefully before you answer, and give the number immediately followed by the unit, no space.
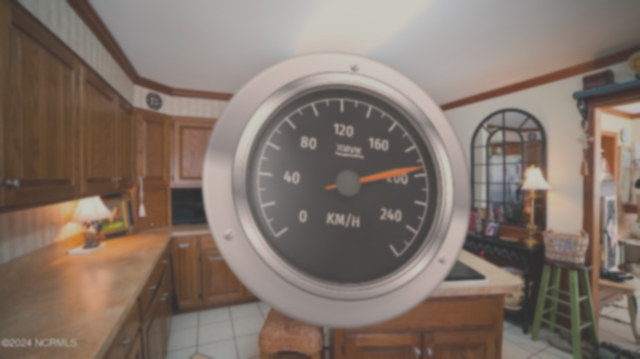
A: 195km/h
